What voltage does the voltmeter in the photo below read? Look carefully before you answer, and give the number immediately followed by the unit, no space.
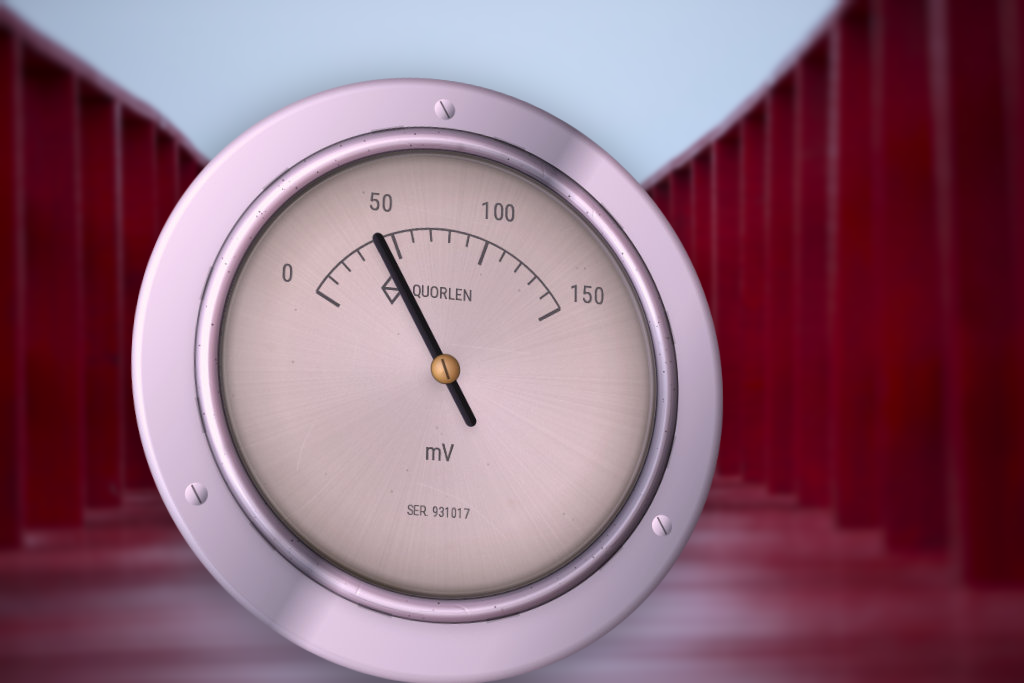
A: 40mV
